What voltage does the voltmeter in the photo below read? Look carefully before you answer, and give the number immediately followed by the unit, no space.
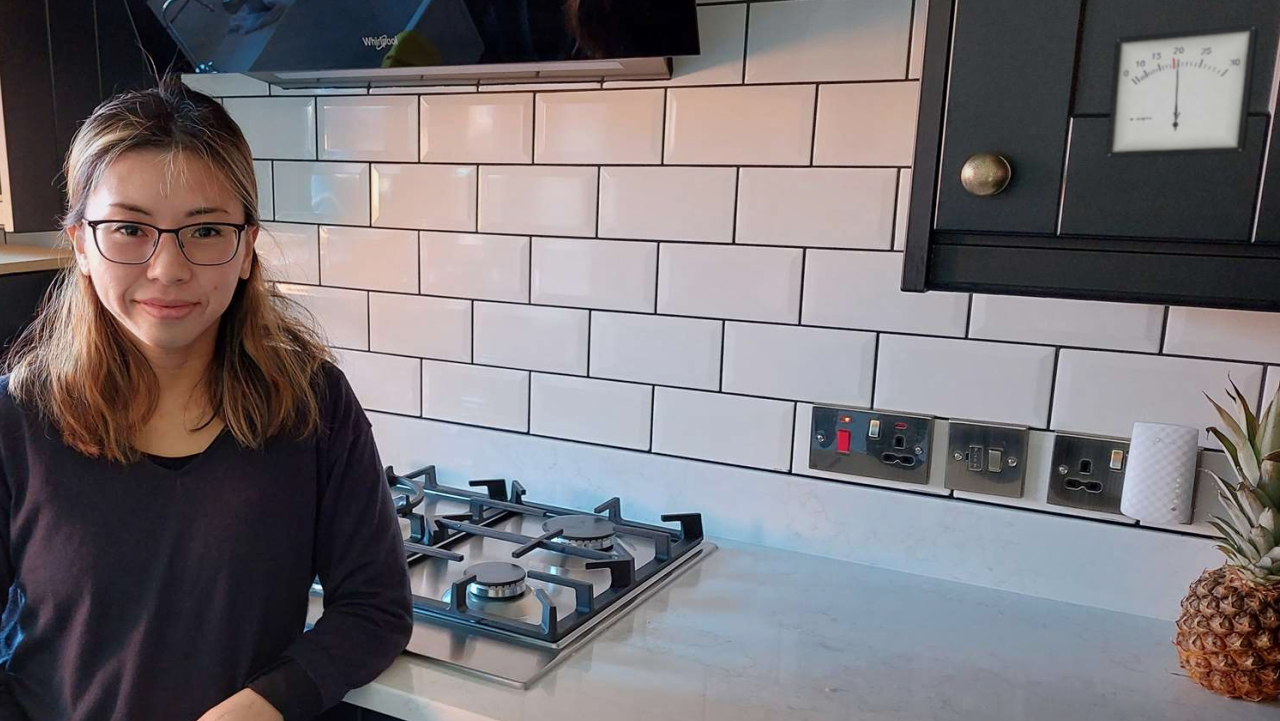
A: 20V
